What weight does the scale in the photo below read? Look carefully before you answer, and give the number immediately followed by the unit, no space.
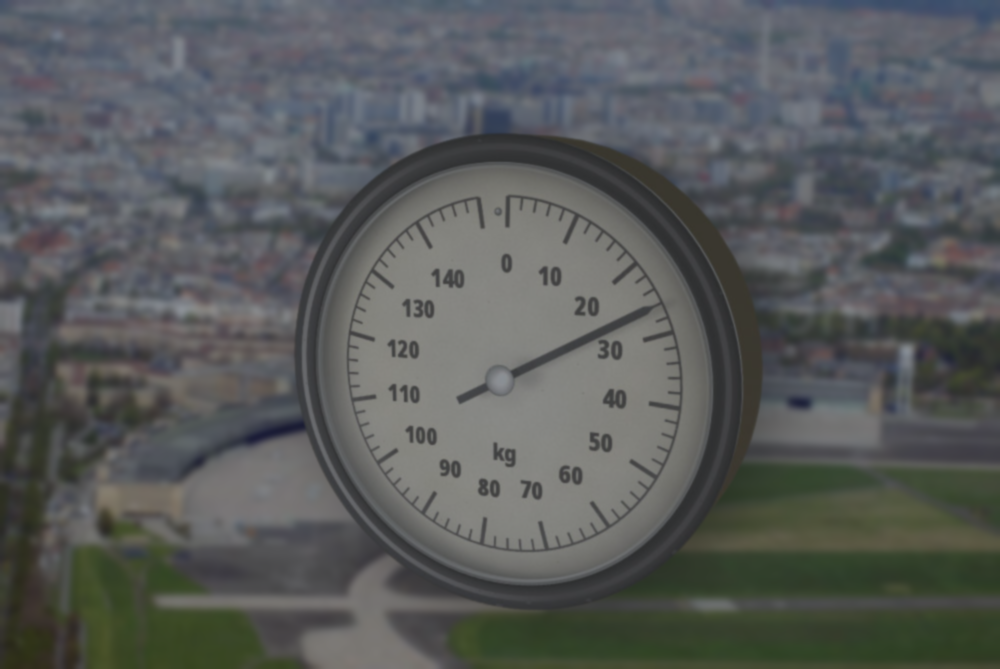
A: 26kg
